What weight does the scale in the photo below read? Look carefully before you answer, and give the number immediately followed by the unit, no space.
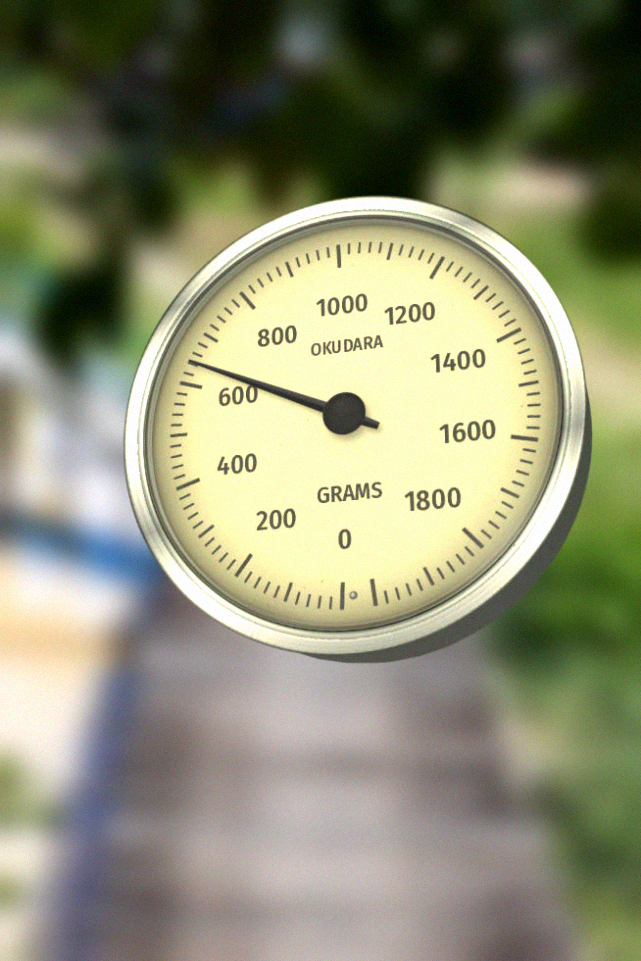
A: 640g
